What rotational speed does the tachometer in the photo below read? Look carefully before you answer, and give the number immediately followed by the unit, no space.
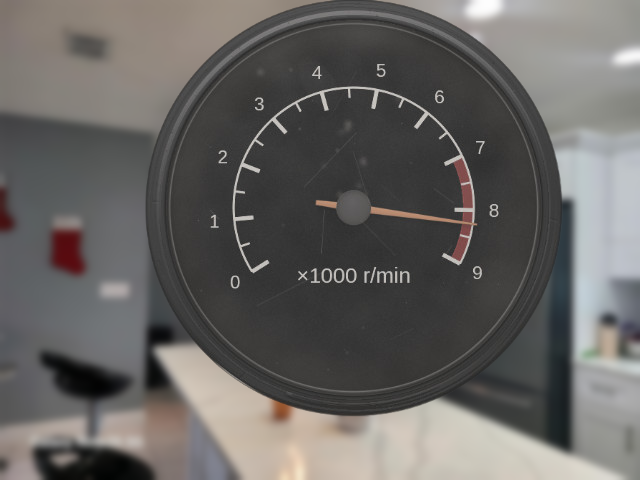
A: 8250rpm
